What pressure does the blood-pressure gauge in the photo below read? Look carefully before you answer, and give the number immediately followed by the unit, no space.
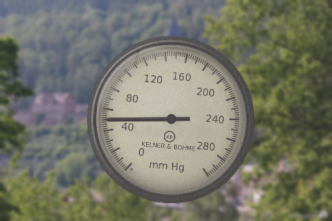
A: 50mmHg
